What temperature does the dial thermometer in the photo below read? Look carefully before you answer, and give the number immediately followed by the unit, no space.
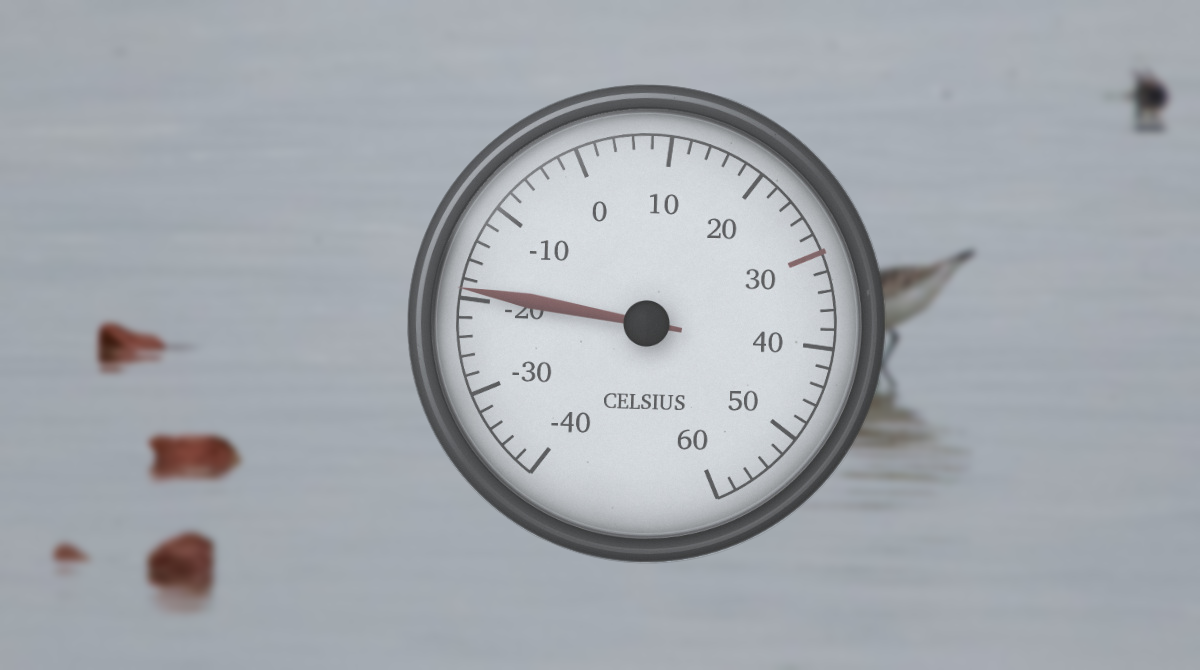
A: -19°C
